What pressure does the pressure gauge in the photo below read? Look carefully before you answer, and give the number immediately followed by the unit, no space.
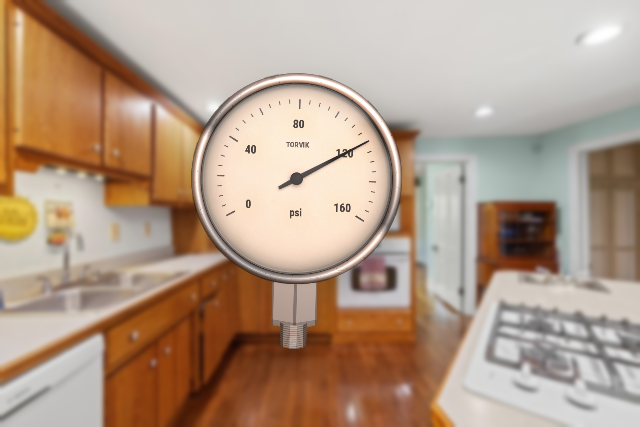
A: 120psi
